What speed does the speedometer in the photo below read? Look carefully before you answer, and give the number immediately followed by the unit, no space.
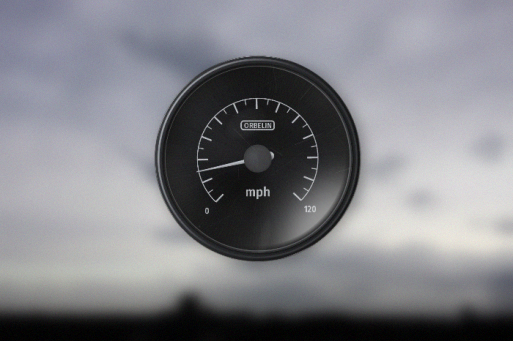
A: 15mph
